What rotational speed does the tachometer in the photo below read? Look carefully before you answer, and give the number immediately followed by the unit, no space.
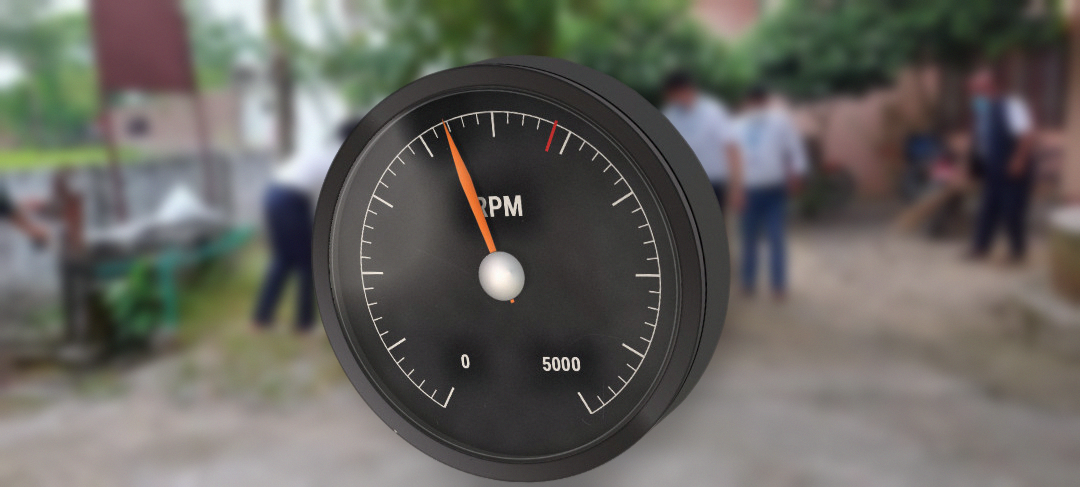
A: 2200rpm
